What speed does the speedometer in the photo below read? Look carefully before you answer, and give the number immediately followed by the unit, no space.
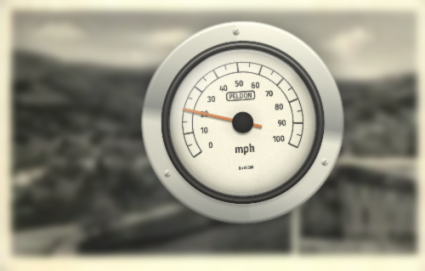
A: 20mph
